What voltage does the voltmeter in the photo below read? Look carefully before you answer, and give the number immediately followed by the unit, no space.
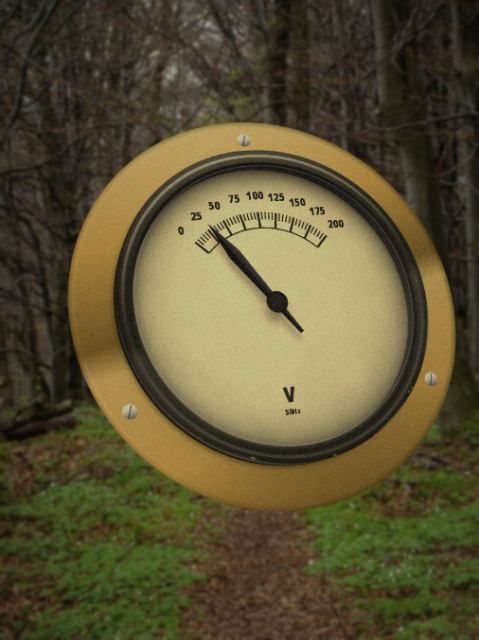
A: 25V
